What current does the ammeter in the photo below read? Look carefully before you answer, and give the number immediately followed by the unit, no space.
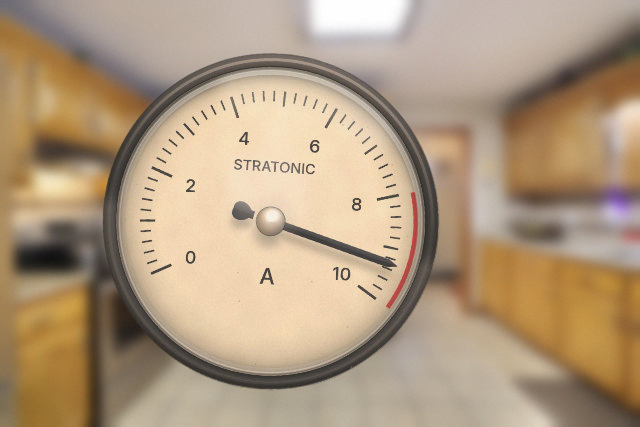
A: 9.3A
